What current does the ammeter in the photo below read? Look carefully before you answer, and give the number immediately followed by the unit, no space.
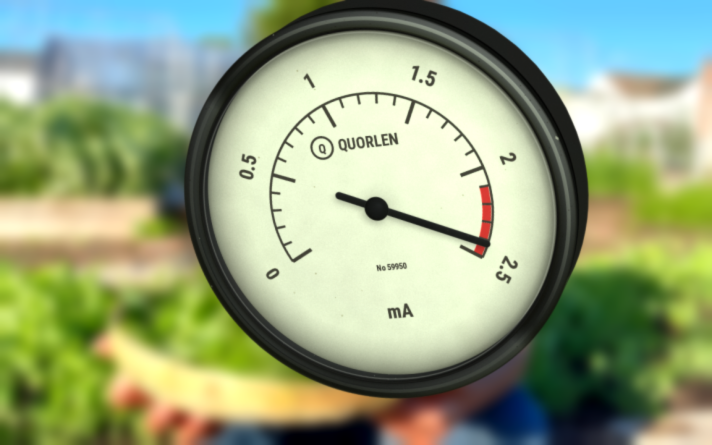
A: 2.4mA
